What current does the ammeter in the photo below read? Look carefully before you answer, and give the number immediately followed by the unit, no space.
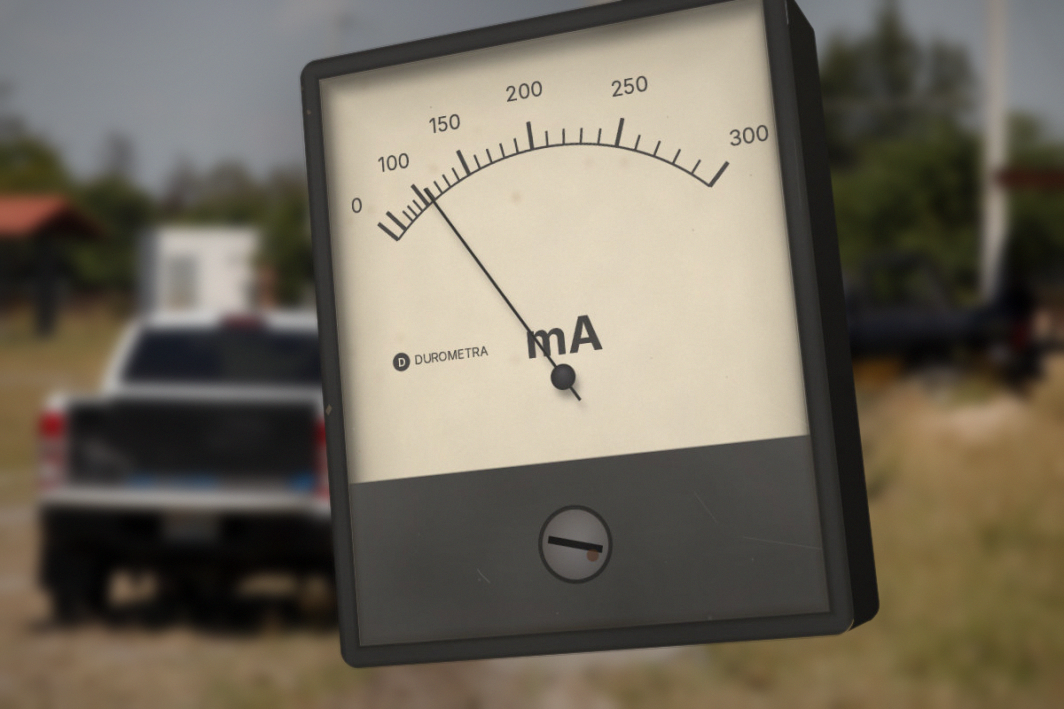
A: 110mA
